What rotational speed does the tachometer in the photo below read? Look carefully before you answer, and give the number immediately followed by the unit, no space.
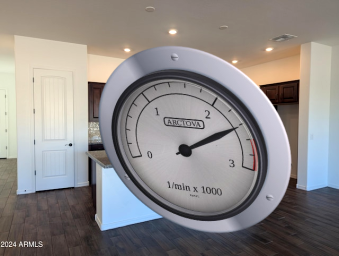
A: 2400rpm
